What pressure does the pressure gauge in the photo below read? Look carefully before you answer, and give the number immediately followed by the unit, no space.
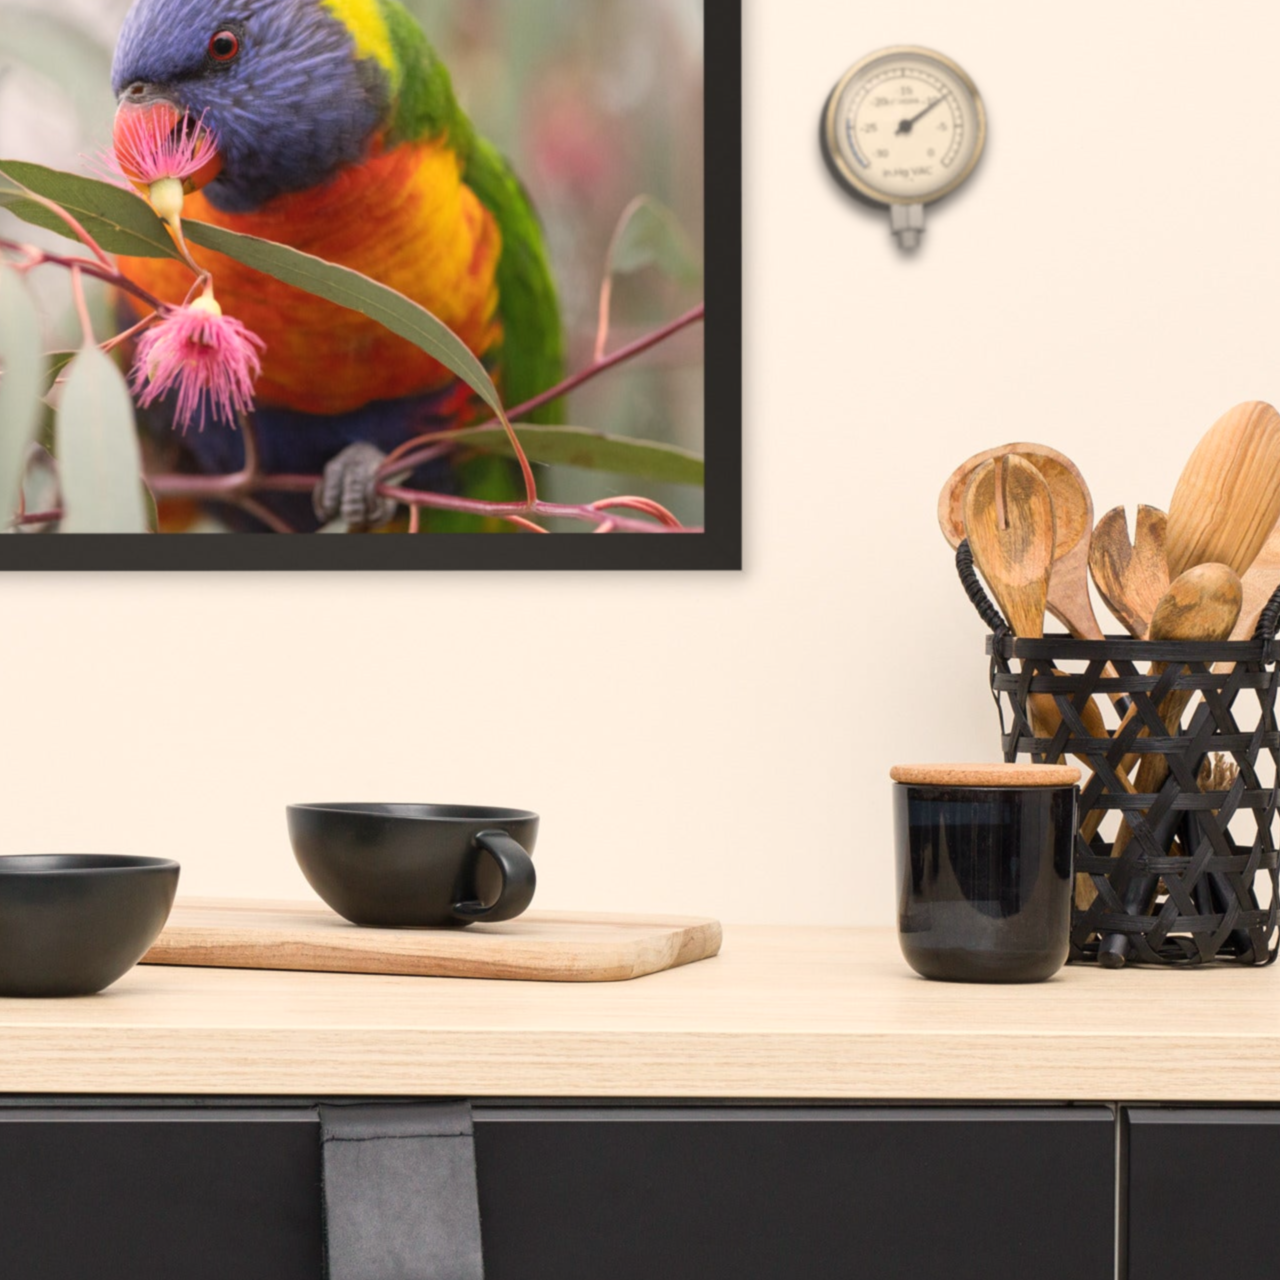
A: -9inHg
